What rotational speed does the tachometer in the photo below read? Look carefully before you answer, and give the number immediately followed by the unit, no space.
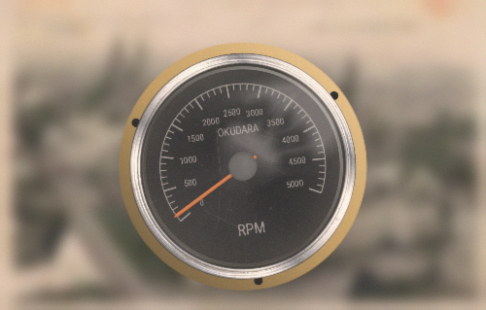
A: 100rpm
